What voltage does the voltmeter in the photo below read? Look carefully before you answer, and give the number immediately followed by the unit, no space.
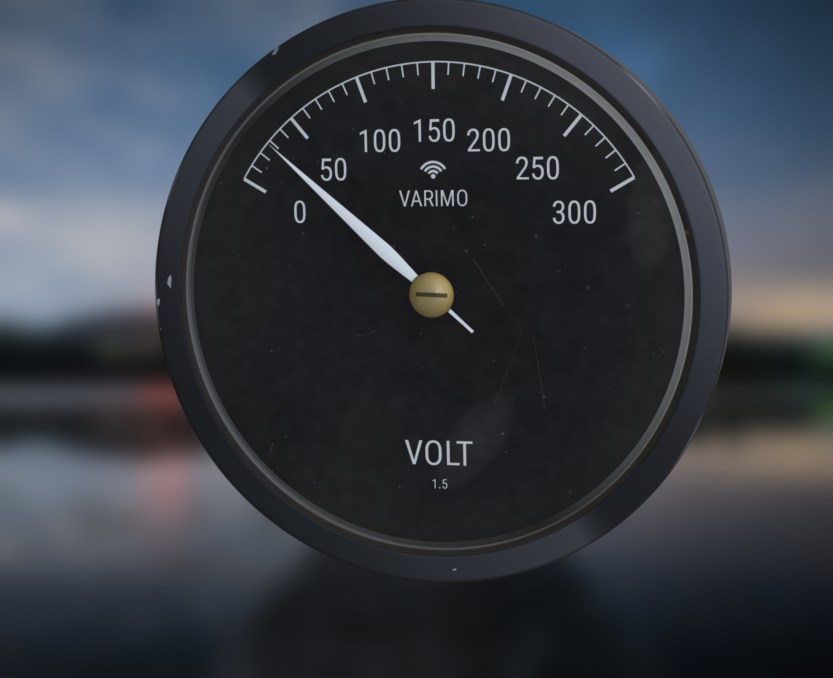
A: 30V
